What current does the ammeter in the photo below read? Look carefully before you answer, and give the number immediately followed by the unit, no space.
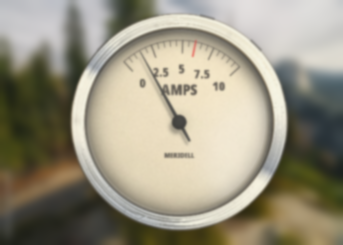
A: 1.5A
